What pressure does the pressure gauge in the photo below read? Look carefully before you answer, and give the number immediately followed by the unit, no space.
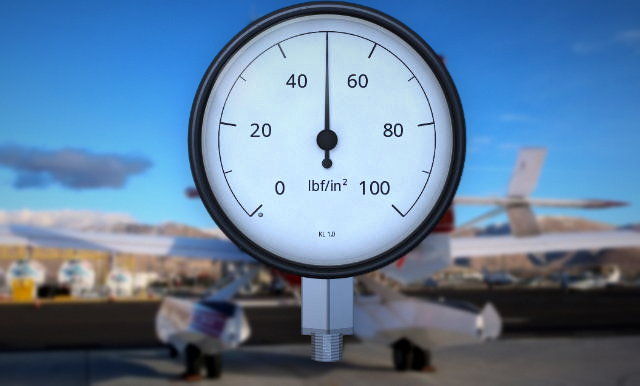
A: 50psi
